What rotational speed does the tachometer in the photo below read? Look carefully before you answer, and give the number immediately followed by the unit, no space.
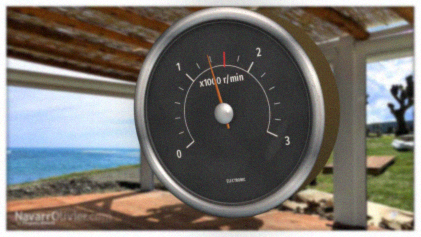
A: 1400rpm
